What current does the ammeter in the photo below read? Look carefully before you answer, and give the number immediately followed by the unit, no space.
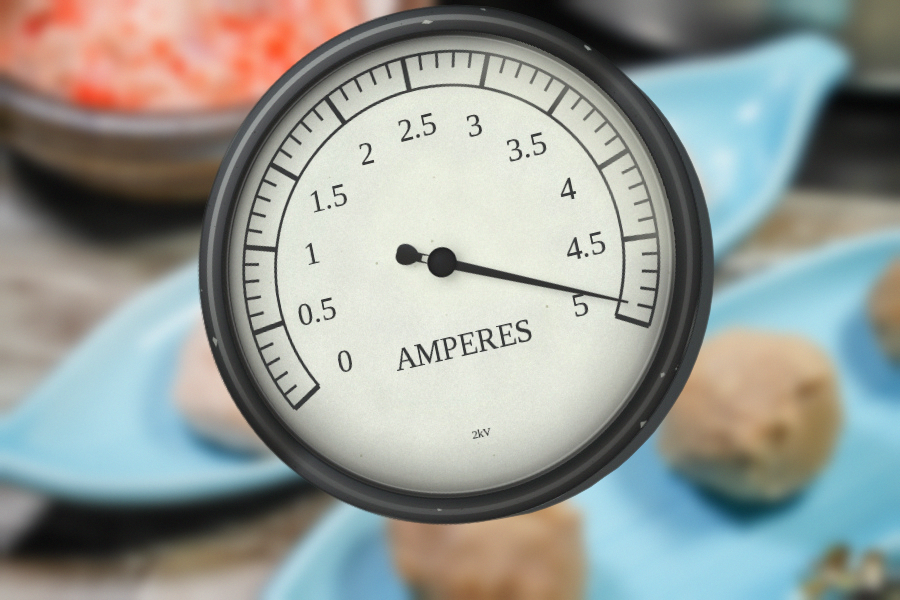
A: 4.9A
